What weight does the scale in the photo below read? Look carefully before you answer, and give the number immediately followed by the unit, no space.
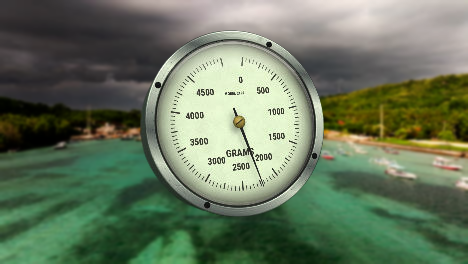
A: 2250g
